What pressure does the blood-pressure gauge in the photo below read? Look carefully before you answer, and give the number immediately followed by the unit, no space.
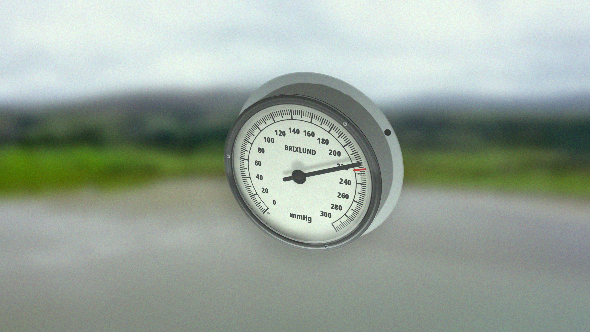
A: 220mmHg
